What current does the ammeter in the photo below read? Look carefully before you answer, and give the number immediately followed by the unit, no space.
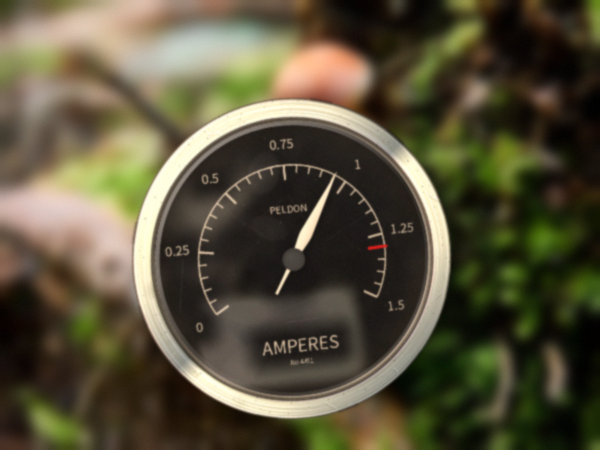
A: 0.95A
